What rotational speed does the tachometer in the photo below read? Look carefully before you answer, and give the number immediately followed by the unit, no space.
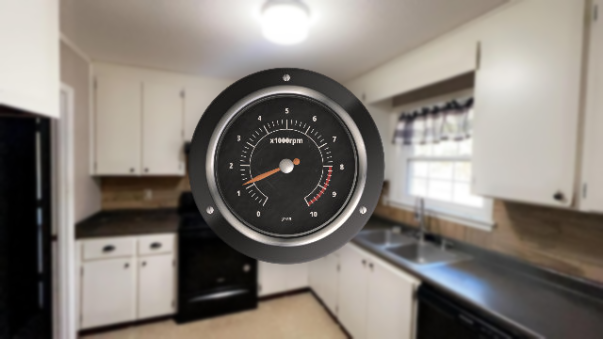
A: 1200rpm
